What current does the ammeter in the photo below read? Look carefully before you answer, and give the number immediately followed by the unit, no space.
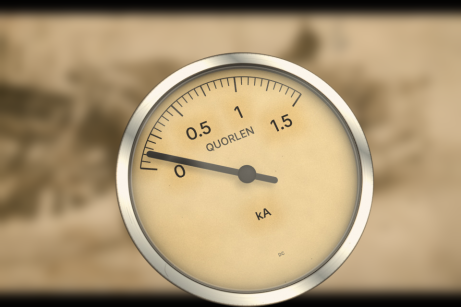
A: 0.1kA
